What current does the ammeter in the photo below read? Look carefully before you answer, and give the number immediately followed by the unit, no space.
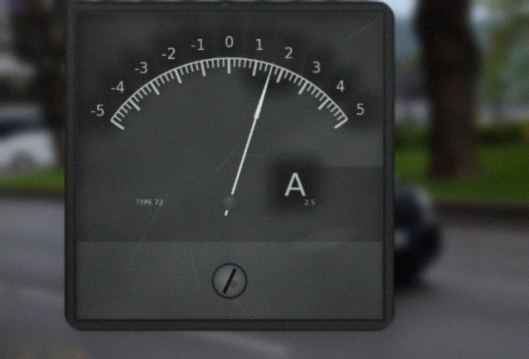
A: 1.6A
